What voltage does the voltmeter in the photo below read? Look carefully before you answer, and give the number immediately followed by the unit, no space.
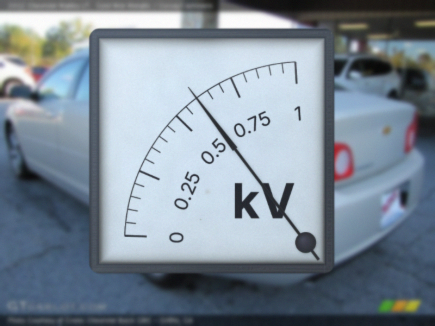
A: 0.6kV
